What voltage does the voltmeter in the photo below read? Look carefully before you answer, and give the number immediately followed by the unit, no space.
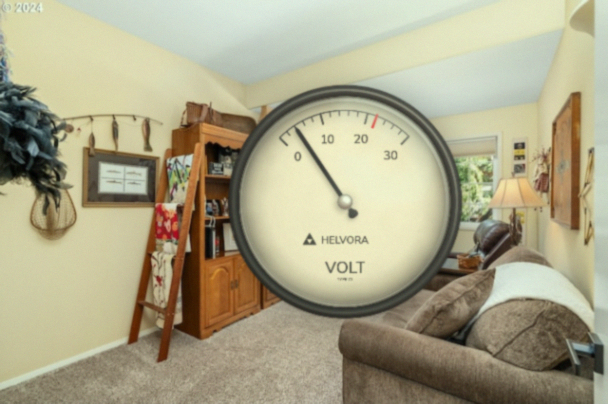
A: 4V
